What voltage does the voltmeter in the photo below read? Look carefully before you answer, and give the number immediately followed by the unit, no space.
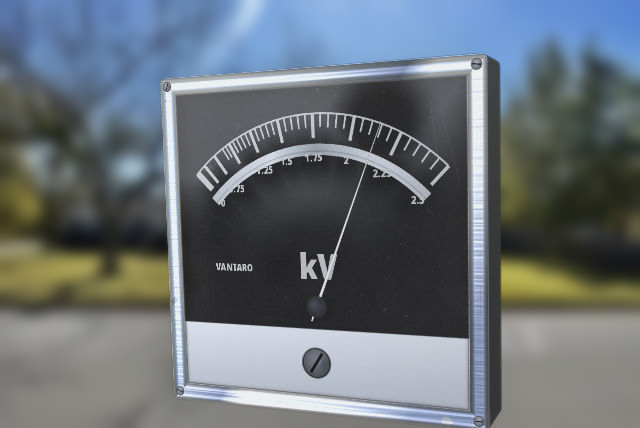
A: 2.15kV
